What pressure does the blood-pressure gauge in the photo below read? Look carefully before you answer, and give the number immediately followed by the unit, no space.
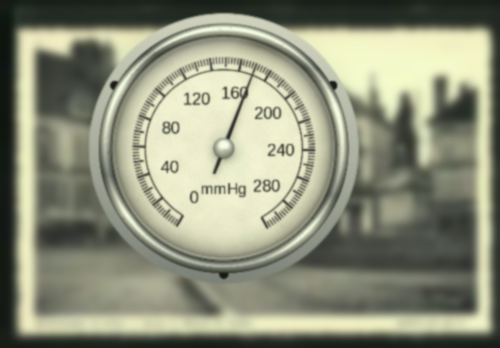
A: 170mmHg
